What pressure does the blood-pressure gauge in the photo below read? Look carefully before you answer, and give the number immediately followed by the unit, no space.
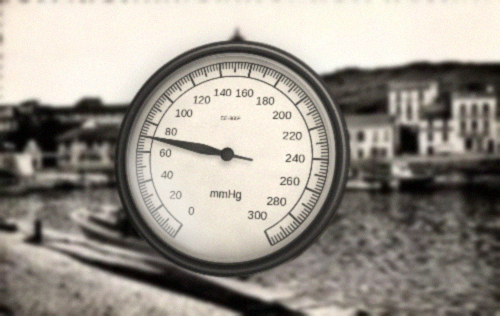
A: 70mmHg
